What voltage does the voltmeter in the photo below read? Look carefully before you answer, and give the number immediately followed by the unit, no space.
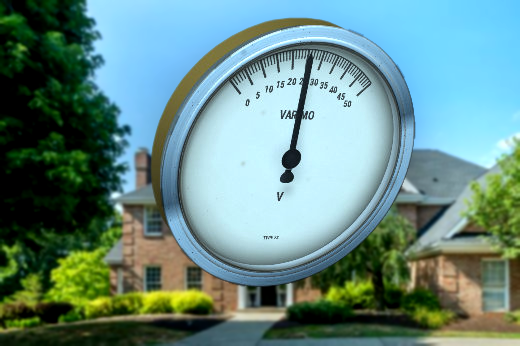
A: 25V
